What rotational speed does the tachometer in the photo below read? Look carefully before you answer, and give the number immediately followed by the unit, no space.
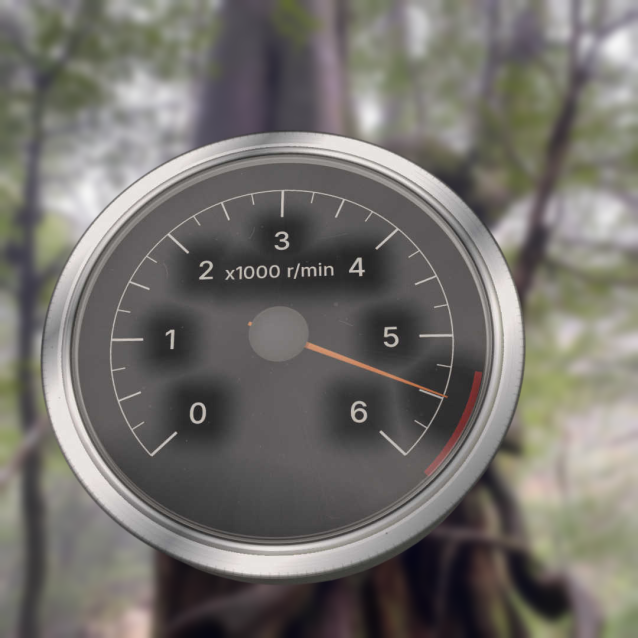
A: 5500rpm
